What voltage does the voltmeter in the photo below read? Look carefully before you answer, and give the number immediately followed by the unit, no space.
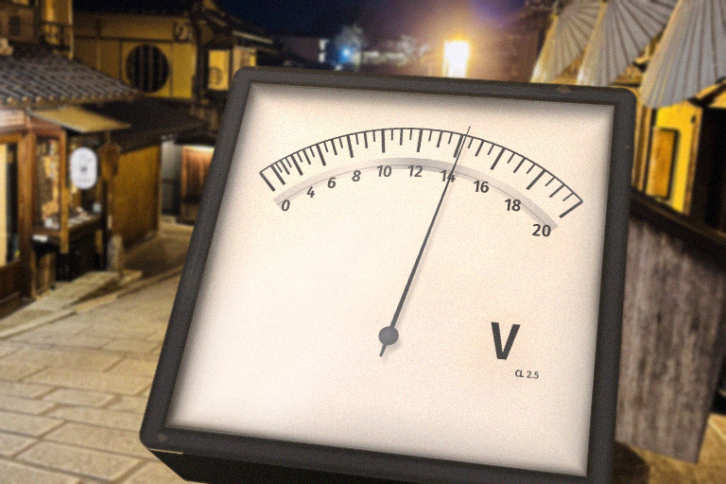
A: 14.25V
